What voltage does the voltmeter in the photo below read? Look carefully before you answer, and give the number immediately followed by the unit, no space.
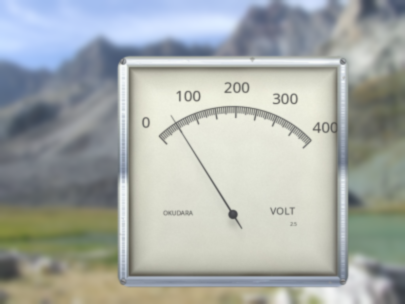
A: 50V
